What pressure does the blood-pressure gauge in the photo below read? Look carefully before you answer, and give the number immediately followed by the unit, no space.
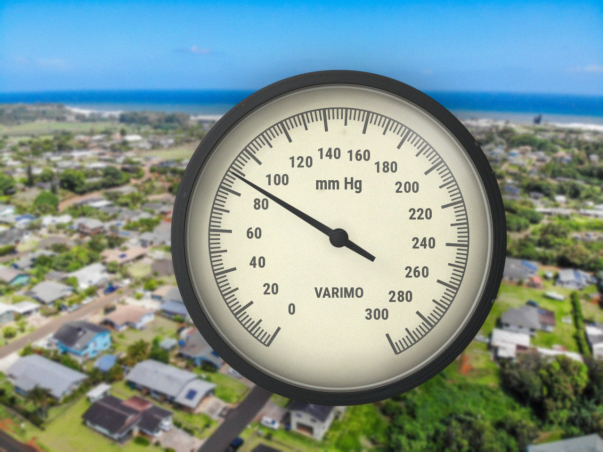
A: 88mmHg
